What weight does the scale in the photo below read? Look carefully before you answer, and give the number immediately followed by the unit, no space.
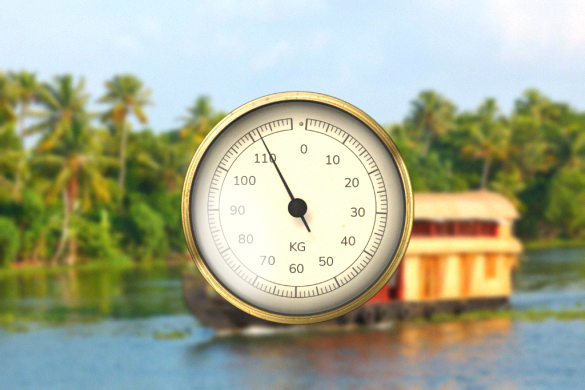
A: 112kg
